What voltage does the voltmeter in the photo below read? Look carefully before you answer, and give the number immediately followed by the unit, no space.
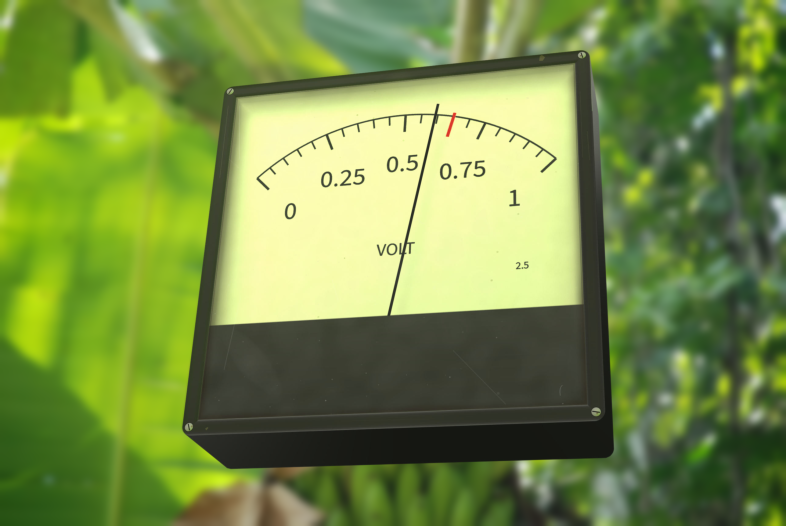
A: 0.6V
